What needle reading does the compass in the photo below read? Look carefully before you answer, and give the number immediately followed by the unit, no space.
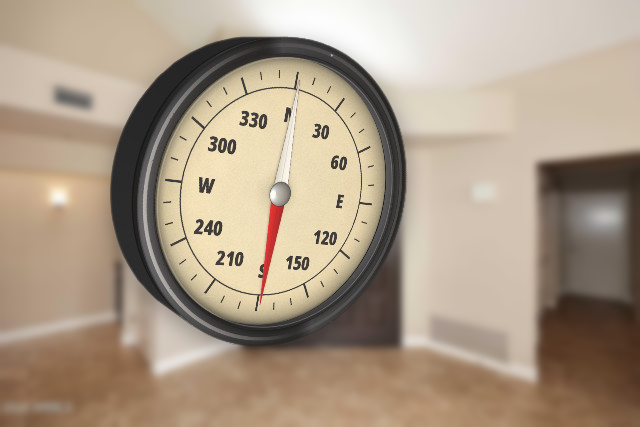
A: 180°
